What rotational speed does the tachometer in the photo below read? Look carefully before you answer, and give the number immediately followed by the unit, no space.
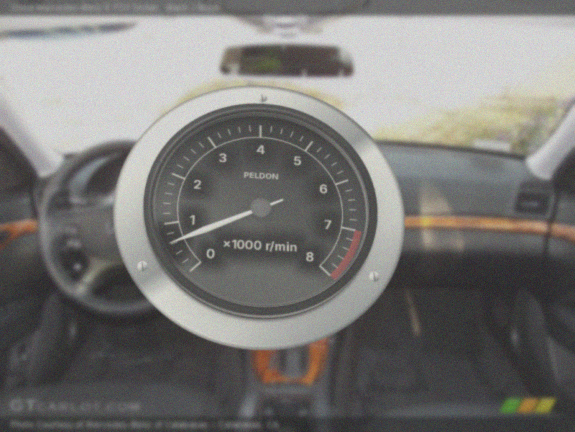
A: 600rpm
